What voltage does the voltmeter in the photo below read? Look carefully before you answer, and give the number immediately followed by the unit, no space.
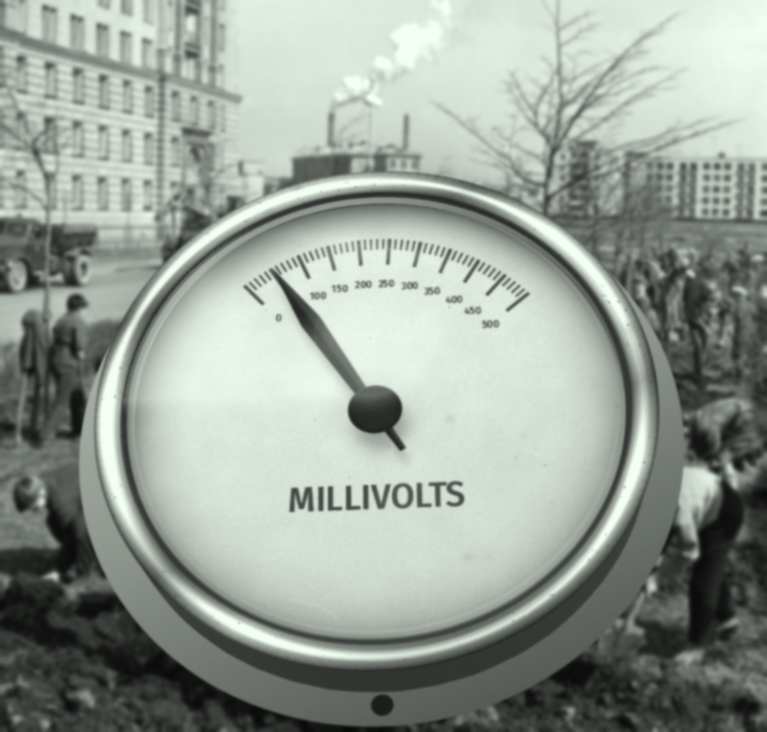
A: 50mV
